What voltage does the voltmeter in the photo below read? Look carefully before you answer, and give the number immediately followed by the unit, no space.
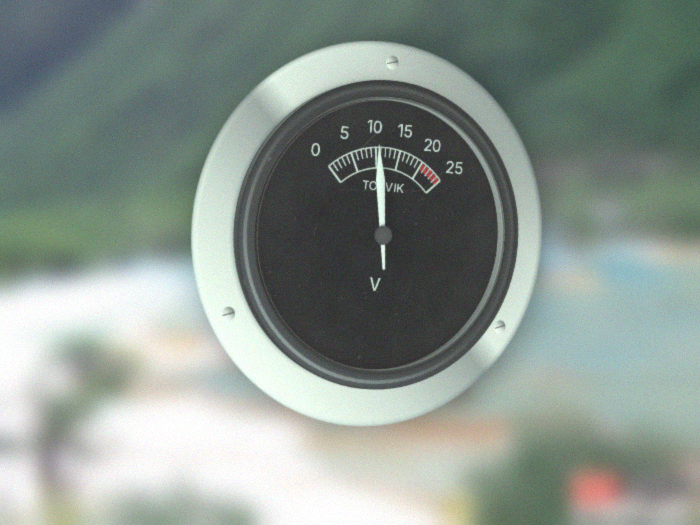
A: 10V
